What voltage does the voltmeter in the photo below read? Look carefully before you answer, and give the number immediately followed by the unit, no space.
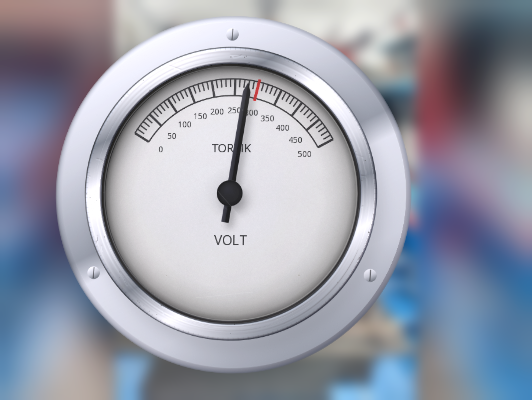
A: 280V
